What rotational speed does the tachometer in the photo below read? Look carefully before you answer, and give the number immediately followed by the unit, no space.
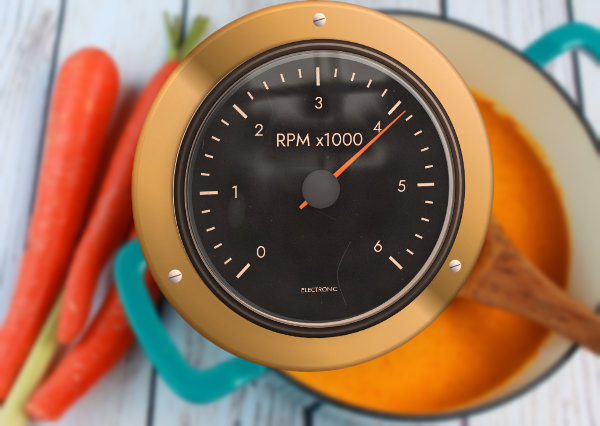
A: 4100rpm
